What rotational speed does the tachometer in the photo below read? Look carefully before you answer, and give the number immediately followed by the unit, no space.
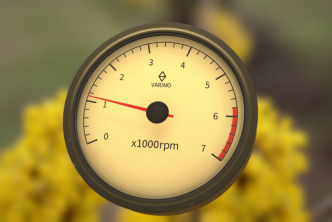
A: 1100rpm
